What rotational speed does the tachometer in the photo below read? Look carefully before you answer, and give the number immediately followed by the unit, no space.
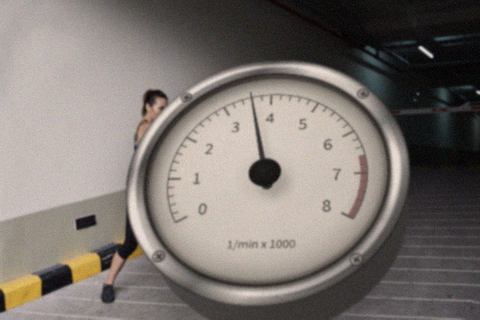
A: 3600rpm
